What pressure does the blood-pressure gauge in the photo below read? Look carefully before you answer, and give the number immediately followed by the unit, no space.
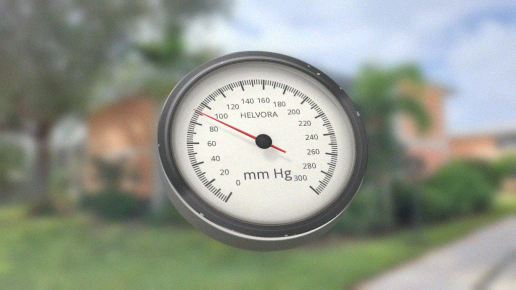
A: 90mmHg
